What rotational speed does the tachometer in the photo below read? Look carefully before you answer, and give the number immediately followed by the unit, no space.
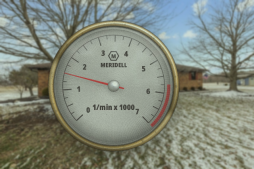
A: 1500rpm
